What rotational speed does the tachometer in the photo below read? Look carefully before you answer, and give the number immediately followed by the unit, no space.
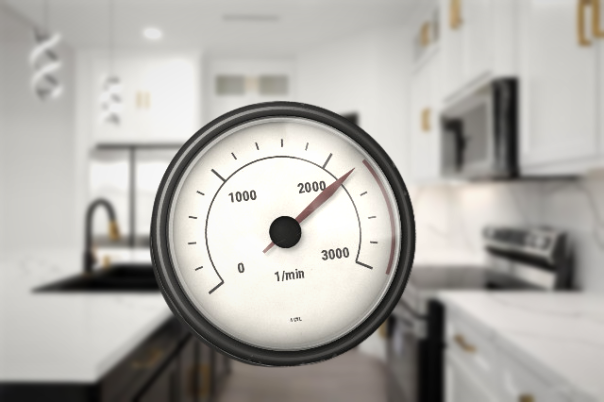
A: 2200rpm
